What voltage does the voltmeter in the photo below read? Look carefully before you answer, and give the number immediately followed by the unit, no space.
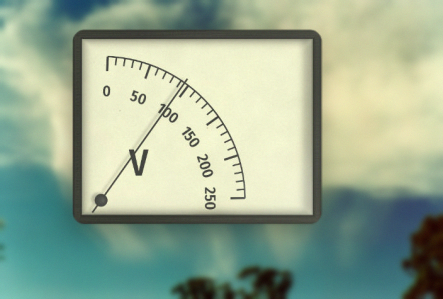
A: 95V
